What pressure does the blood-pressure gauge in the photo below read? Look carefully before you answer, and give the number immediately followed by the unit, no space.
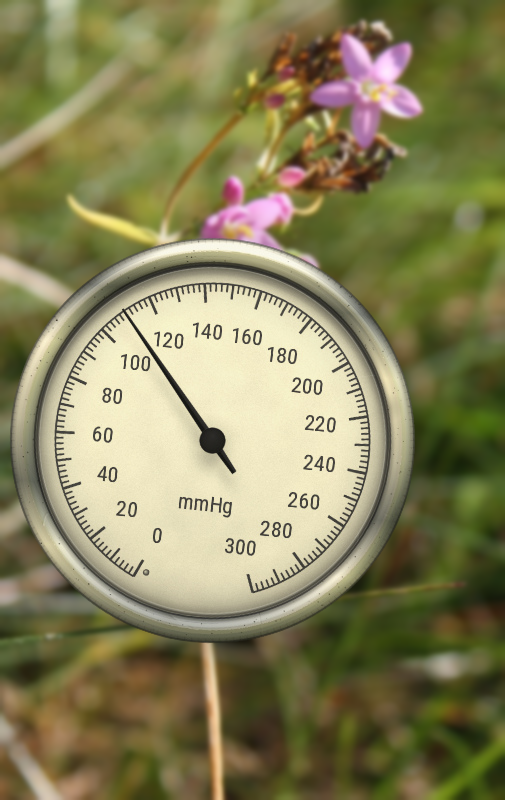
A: 110mmHg
